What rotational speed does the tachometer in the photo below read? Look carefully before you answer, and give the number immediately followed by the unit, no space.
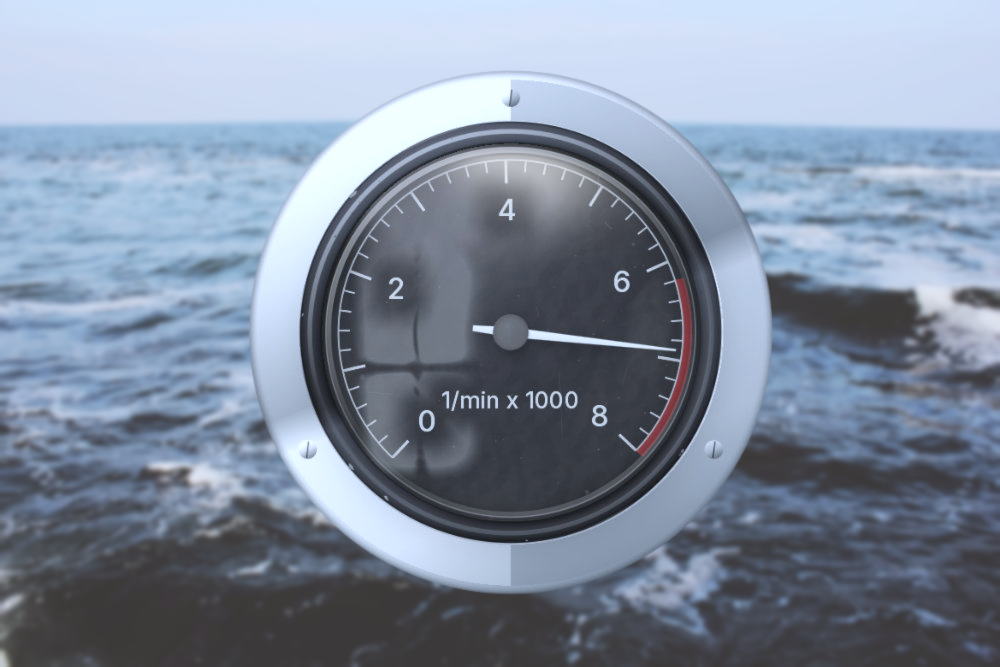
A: 6900rpm
